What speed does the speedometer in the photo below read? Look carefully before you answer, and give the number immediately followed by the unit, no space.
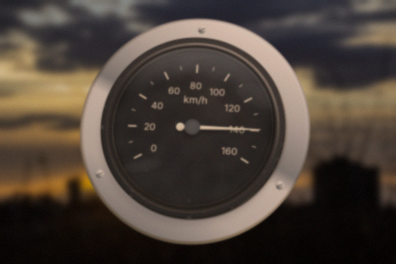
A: 140km/h
